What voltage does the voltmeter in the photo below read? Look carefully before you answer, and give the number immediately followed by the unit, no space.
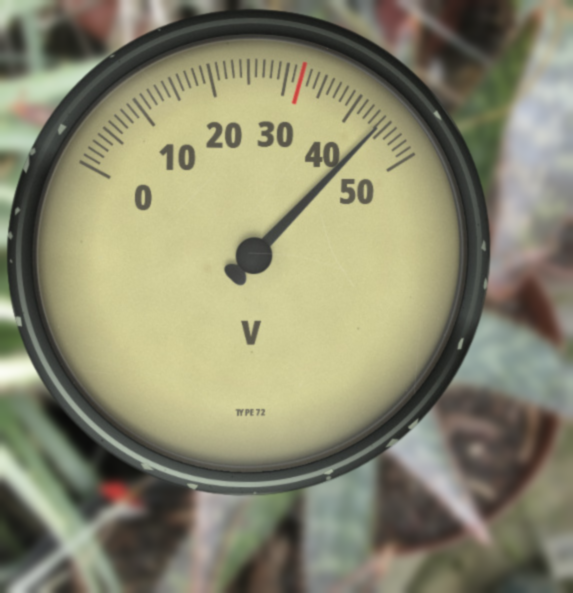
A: 44V
